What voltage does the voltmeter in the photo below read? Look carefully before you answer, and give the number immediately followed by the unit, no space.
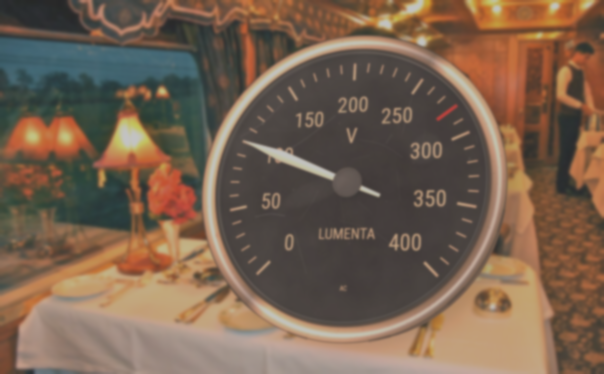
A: 100V
